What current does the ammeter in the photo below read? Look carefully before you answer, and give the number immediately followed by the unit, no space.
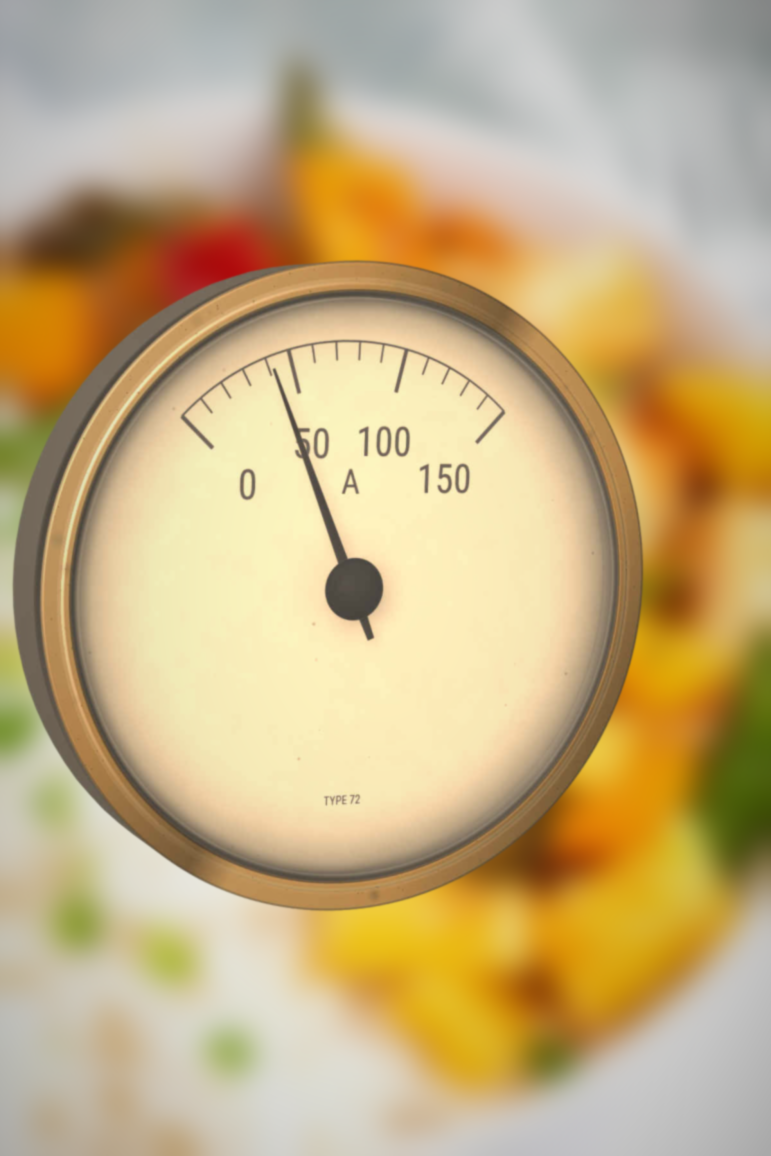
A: 40A
